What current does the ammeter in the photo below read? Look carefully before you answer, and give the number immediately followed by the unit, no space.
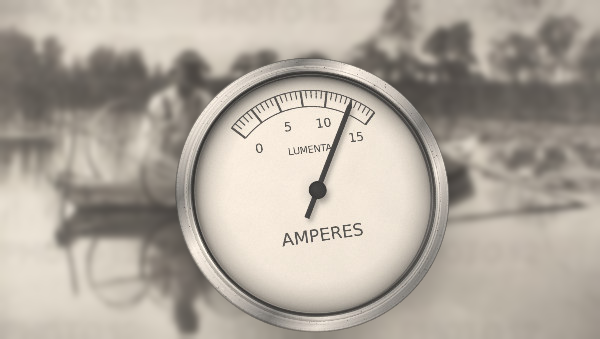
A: 12.5A
